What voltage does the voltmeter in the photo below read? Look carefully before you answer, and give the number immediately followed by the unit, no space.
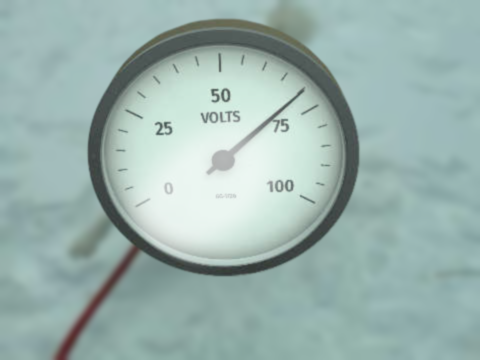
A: 70V
